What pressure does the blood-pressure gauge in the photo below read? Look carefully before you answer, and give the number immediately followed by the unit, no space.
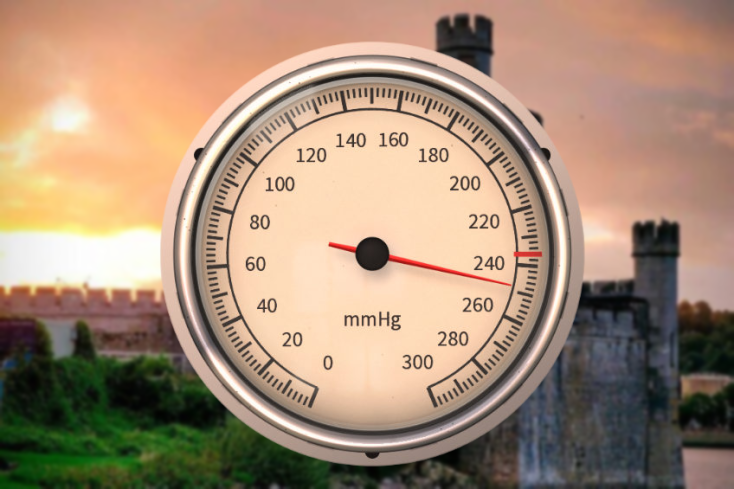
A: 248mmHg
